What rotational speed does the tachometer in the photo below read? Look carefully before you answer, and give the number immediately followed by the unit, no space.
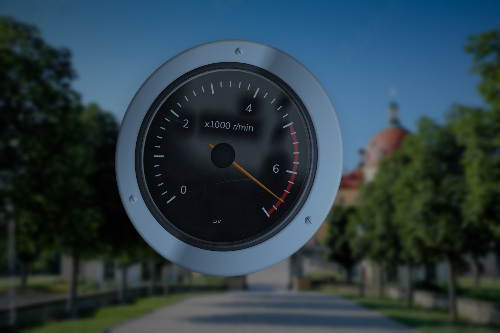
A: 6600rpm
